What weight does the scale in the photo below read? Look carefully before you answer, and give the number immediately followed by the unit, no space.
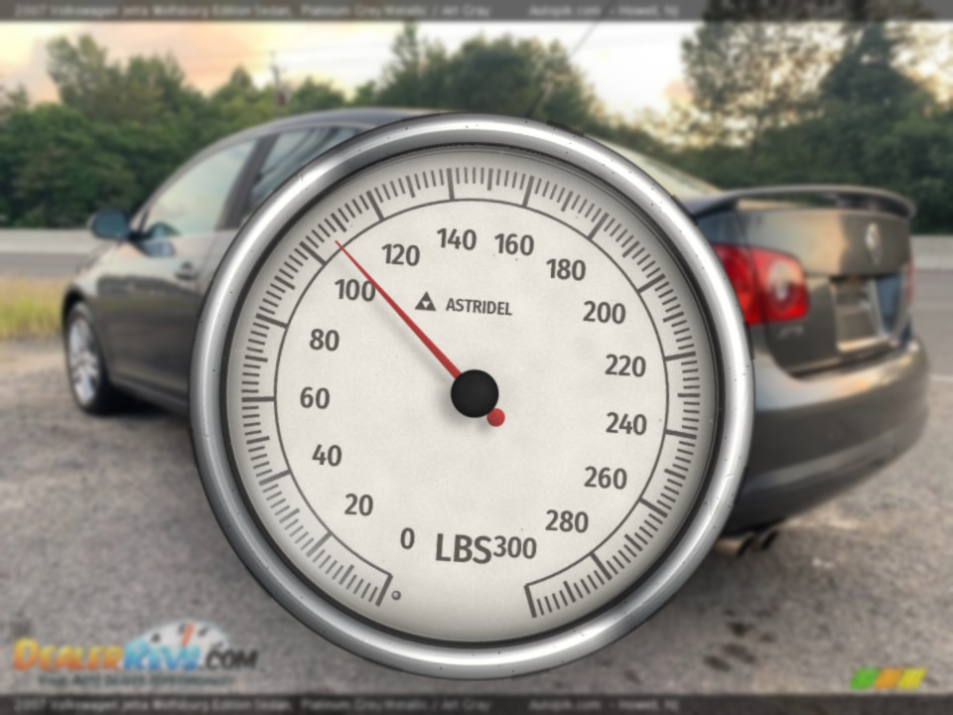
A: 106lb
